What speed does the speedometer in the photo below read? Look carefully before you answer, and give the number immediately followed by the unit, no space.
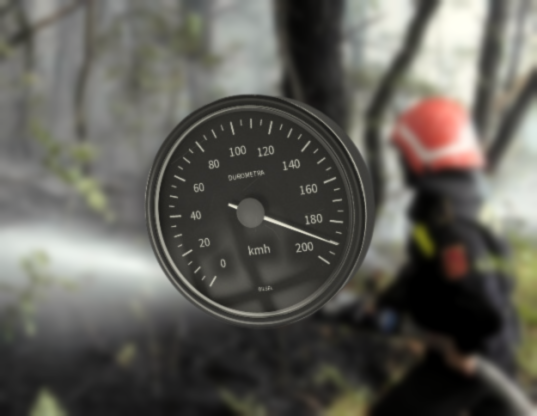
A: 190km/h
